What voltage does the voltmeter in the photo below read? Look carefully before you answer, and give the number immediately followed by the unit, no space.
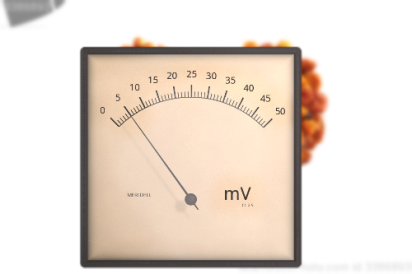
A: 5mV
